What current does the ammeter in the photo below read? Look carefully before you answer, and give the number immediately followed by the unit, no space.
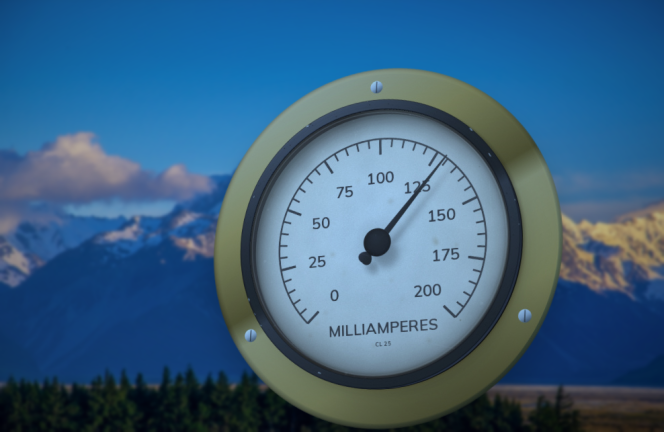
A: 130mA
